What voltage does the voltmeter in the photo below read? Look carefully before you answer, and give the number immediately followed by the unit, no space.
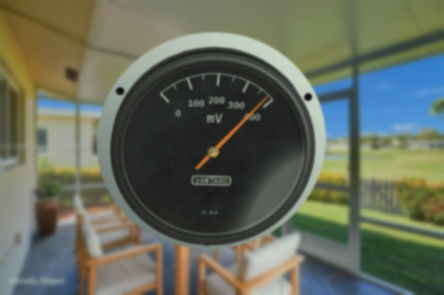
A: 375mV
